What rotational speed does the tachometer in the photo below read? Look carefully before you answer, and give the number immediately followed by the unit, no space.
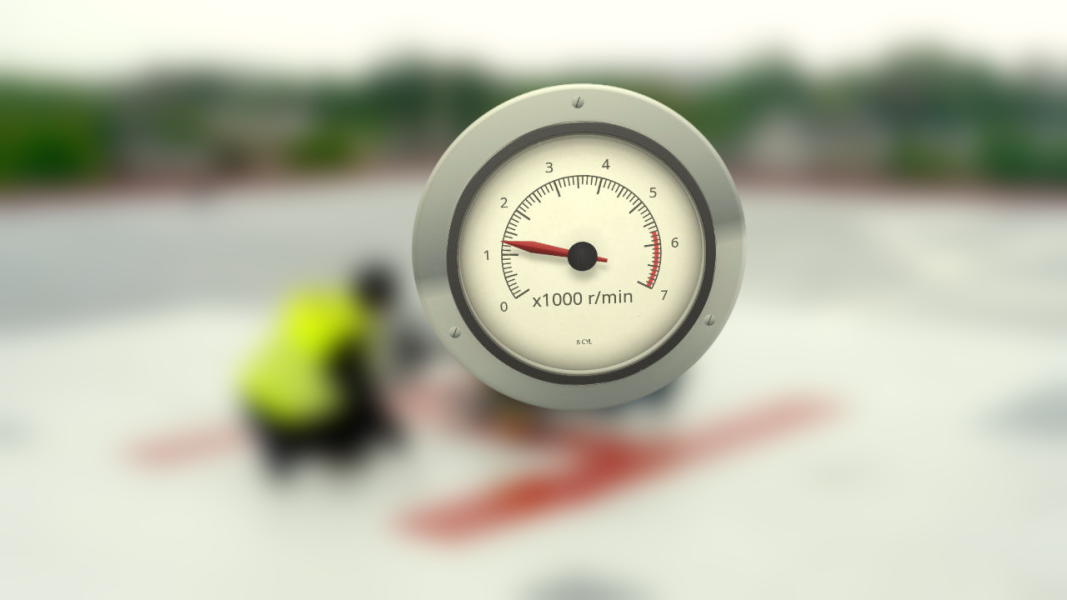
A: 1300rpm
